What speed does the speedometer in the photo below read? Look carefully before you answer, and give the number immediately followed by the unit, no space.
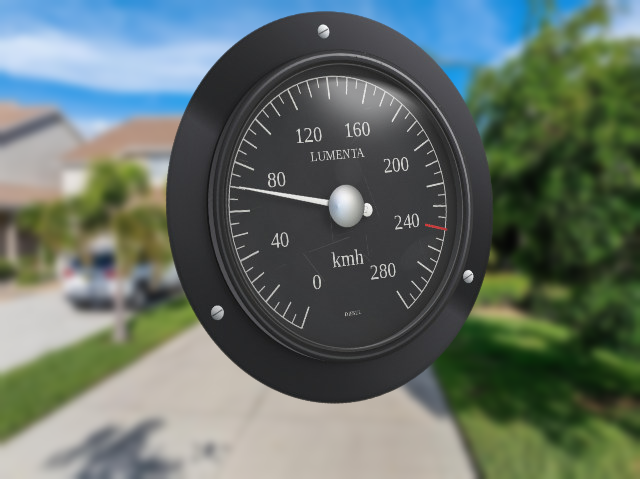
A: 70km/h
